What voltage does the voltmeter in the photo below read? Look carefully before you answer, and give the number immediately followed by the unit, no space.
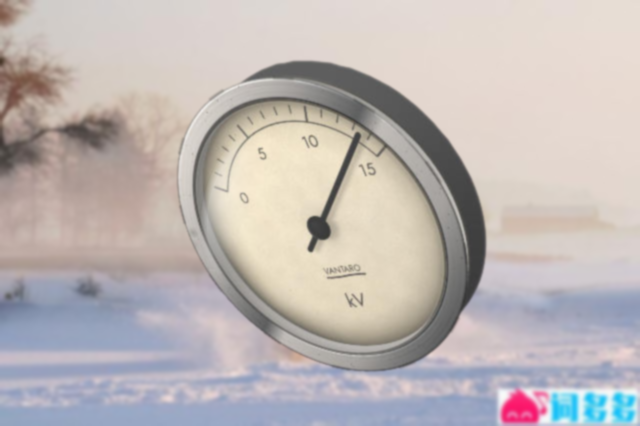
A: 13.5kV
